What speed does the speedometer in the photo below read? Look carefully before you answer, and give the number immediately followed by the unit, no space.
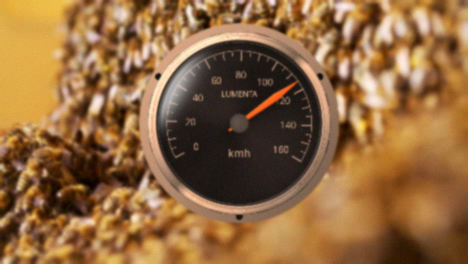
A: 115km/h
